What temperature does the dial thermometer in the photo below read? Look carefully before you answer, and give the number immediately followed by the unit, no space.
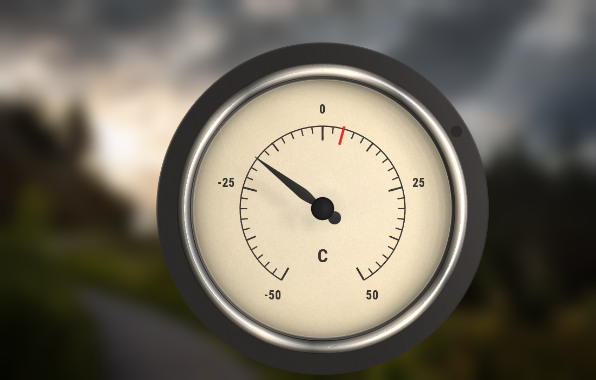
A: -17.5°C
